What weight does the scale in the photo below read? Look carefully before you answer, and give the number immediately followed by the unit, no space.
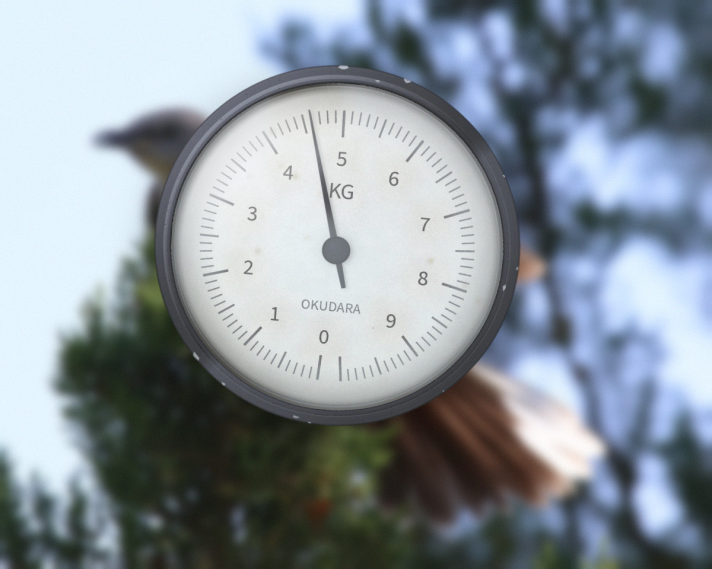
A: 4.6kg
